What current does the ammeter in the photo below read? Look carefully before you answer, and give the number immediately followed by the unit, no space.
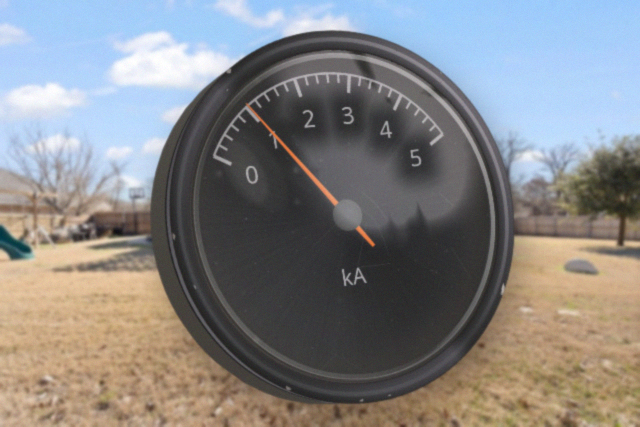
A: 1kA
